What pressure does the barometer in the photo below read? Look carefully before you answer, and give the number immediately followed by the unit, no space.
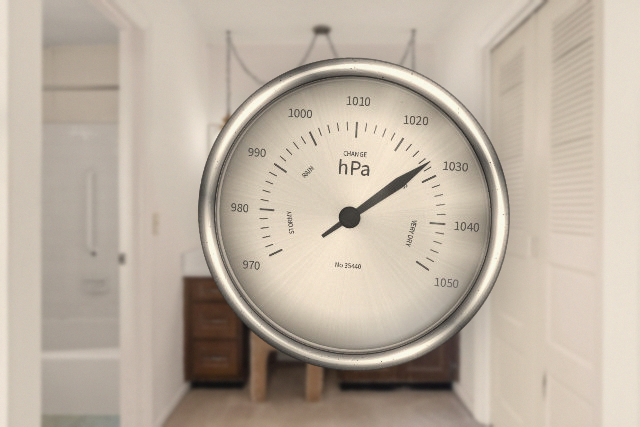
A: 1027hPa
